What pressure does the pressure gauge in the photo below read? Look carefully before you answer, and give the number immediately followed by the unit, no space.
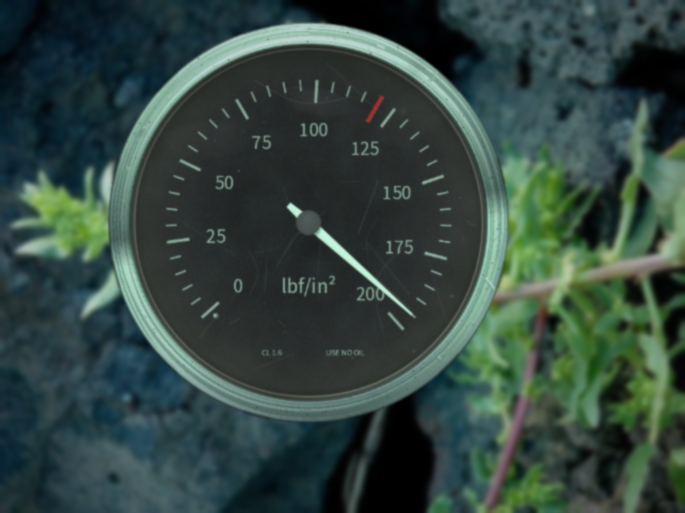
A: 195psi
